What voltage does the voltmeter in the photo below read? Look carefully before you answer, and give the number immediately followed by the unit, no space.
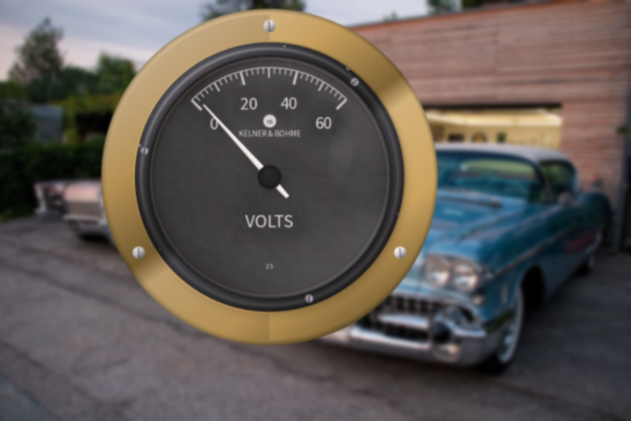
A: 2V
